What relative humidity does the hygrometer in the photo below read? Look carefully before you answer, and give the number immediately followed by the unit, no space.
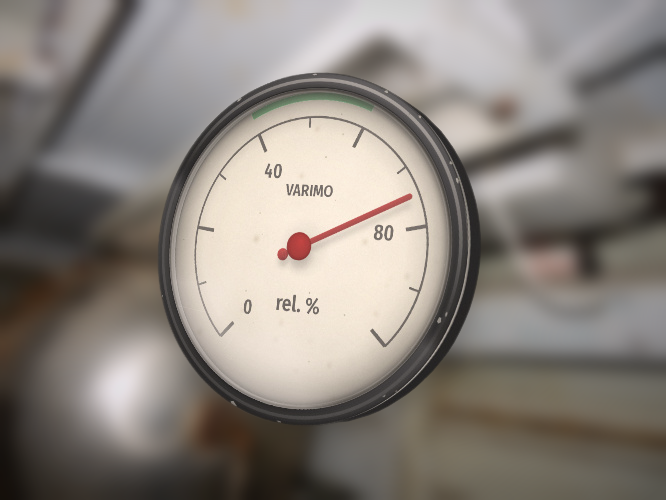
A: 75%
